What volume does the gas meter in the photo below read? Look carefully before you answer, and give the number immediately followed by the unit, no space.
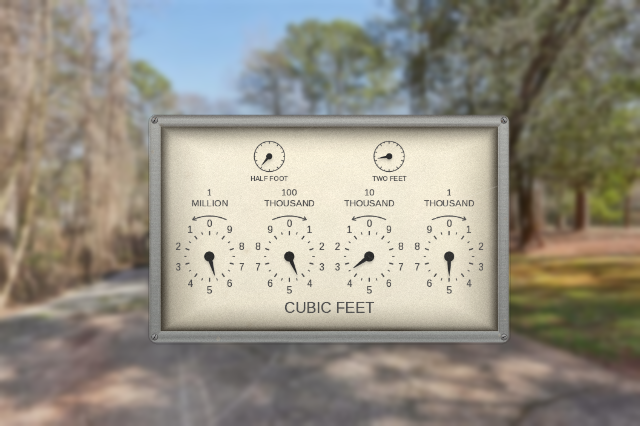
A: 543500ft³
